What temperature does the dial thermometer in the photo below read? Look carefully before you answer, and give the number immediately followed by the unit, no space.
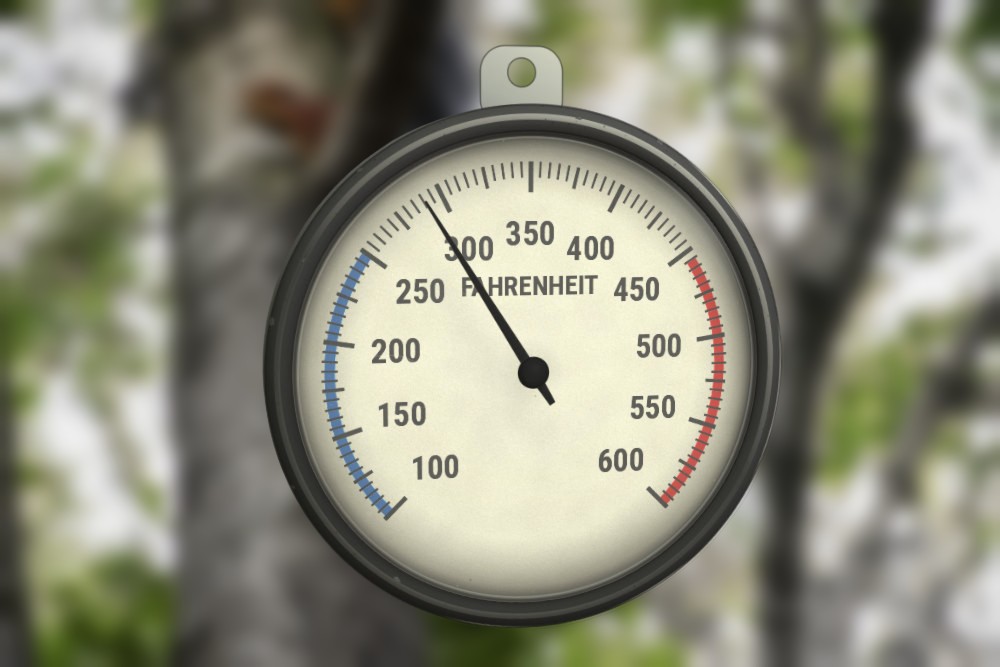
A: 290°F
